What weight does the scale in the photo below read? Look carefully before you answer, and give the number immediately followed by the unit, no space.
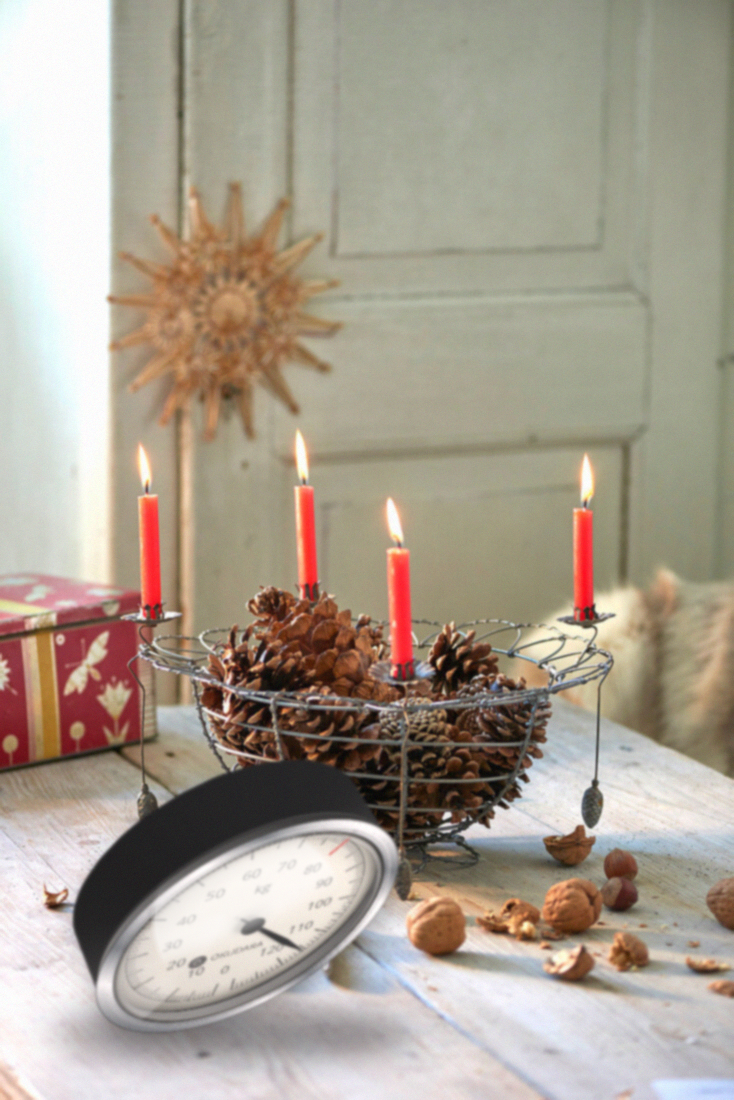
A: 115kg
